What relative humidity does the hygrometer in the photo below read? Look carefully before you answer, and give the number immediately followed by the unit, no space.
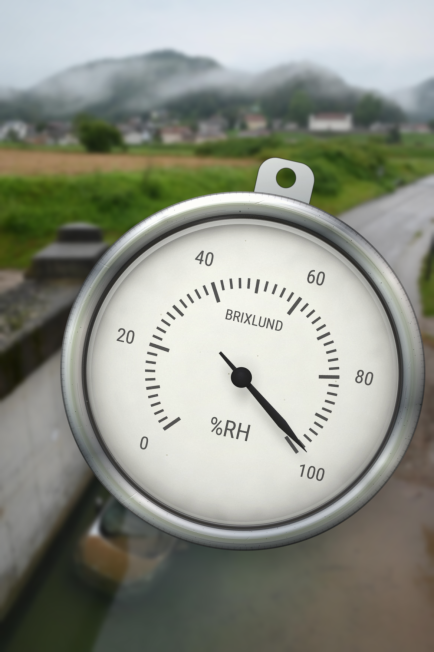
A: 98%
